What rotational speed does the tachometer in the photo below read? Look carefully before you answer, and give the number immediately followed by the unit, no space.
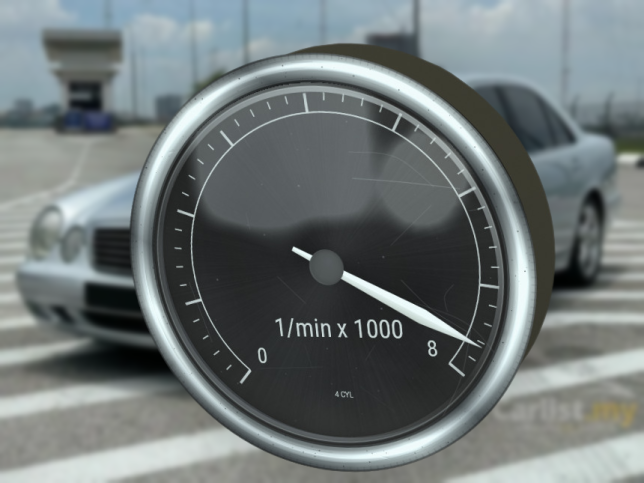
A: 7600rpm
